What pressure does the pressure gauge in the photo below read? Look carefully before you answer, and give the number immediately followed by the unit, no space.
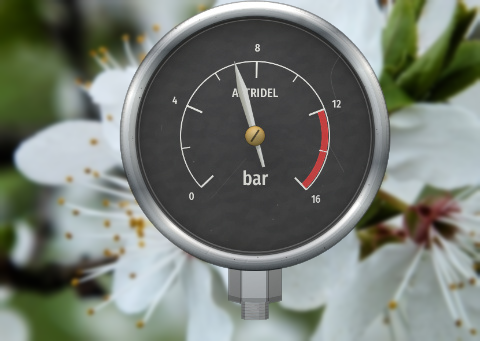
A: 7bar
